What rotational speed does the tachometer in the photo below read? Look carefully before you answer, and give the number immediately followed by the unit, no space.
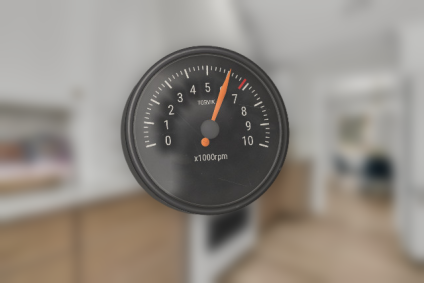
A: 6000rpm
